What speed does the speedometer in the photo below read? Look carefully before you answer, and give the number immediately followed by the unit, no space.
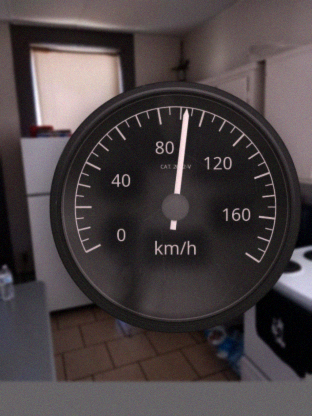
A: 92.5km/h
